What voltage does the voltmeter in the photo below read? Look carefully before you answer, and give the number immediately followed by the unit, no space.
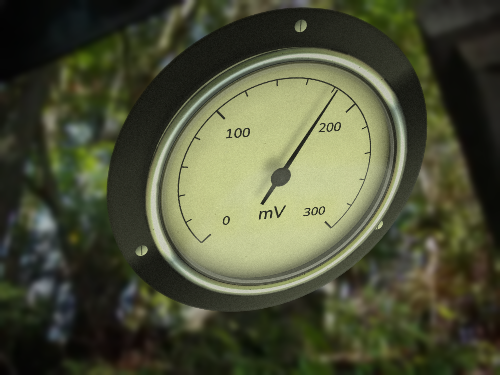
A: 180mV
